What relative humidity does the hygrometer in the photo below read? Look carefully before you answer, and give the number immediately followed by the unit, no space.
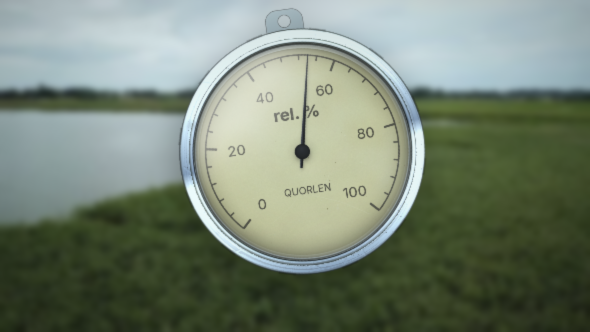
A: 54%
